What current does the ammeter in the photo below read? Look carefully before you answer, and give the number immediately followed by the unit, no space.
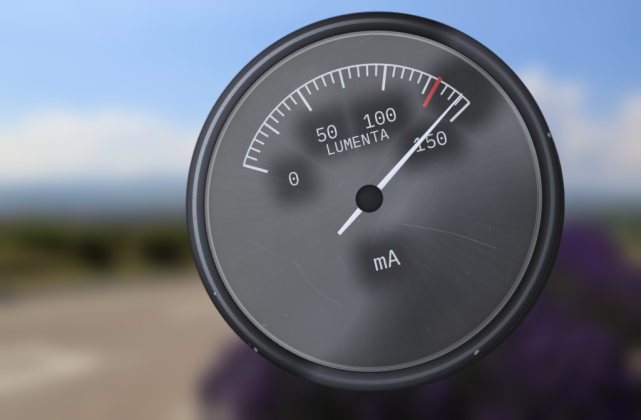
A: 145mA
